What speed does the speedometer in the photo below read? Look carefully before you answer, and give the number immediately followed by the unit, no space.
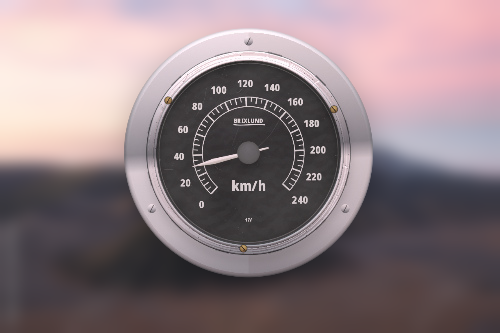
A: 30km/h
